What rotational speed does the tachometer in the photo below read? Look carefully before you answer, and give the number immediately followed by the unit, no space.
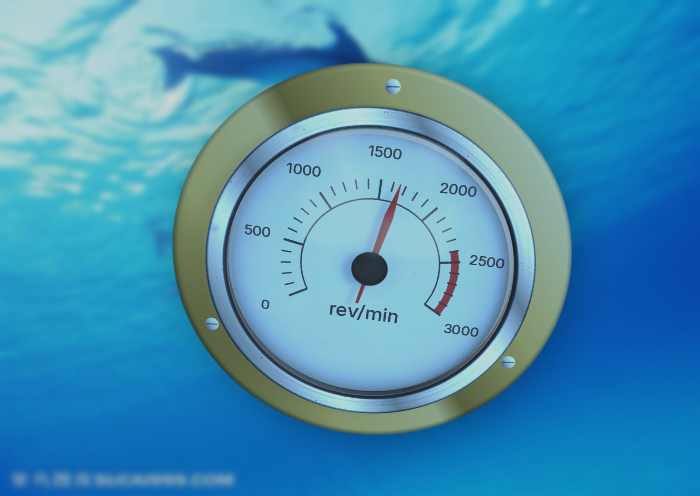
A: 1650rpm
